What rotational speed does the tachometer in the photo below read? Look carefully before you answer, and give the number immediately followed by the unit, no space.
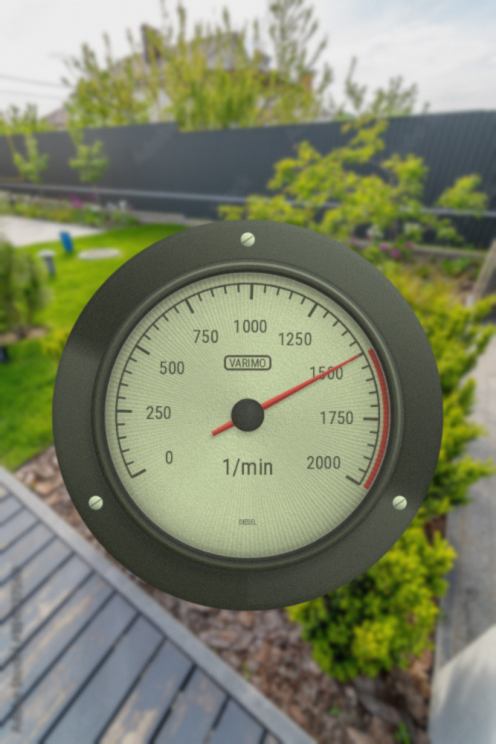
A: 1500rpm
